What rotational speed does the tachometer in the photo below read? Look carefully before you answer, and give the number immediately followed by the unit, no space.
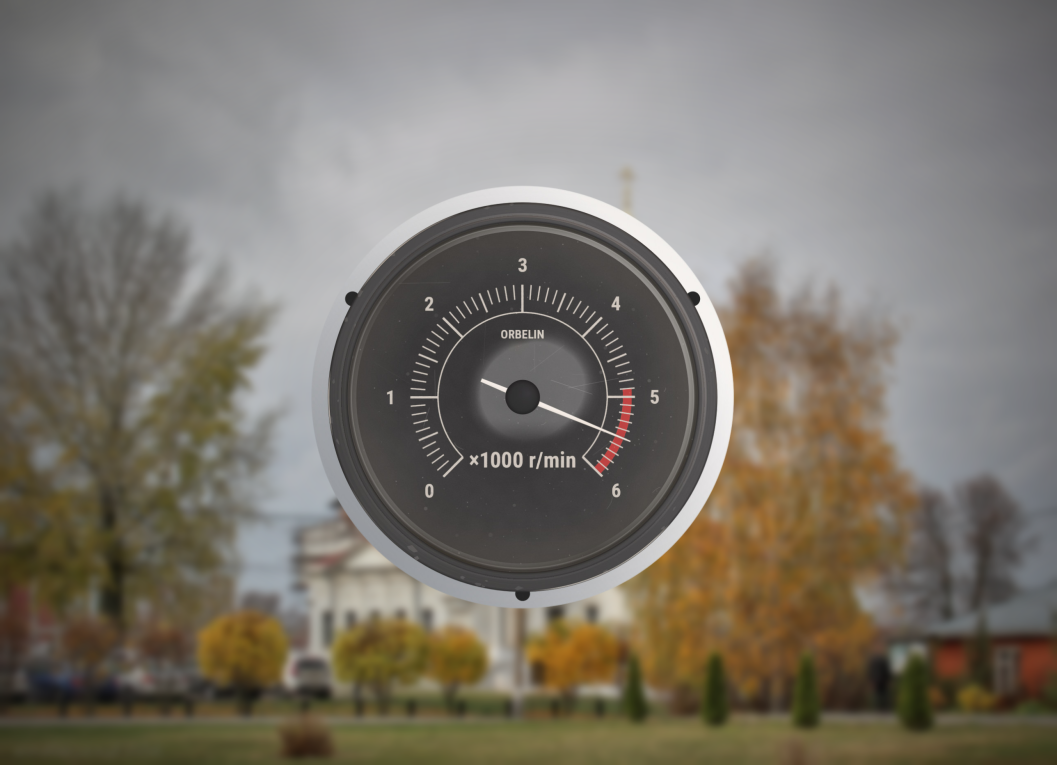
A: 5500rpm
